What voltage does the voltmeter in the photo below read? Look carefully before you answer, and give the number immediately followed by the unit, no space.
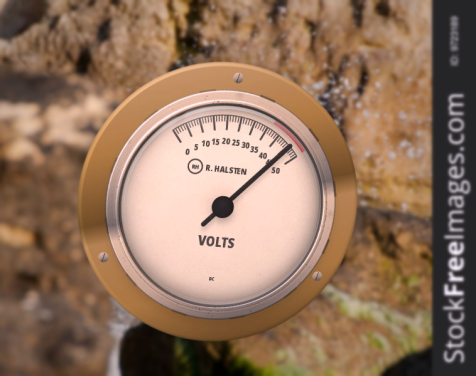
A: 45V
